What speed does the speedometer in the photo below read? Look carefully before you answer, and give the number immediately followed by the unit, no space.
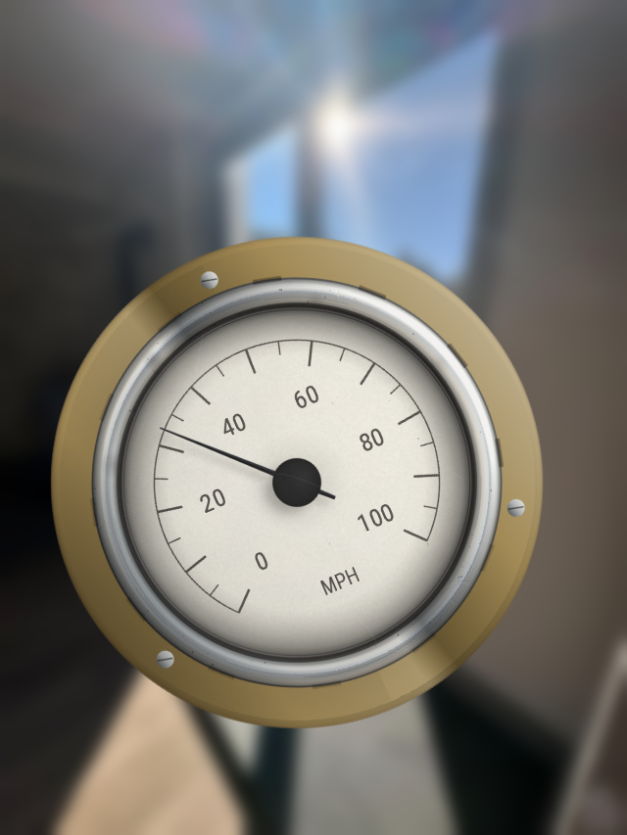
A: 32.5mph
